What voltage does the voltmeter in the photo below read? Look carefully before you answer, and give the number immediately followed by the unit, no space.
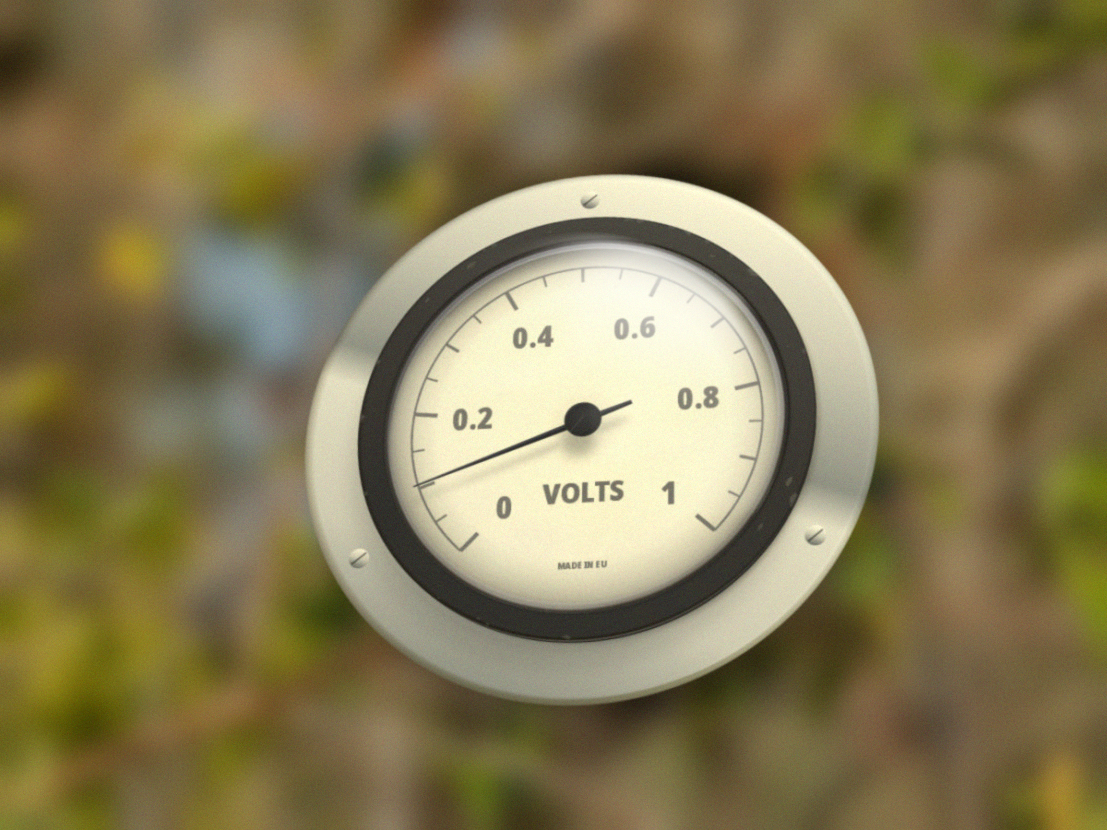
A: 0.1V
